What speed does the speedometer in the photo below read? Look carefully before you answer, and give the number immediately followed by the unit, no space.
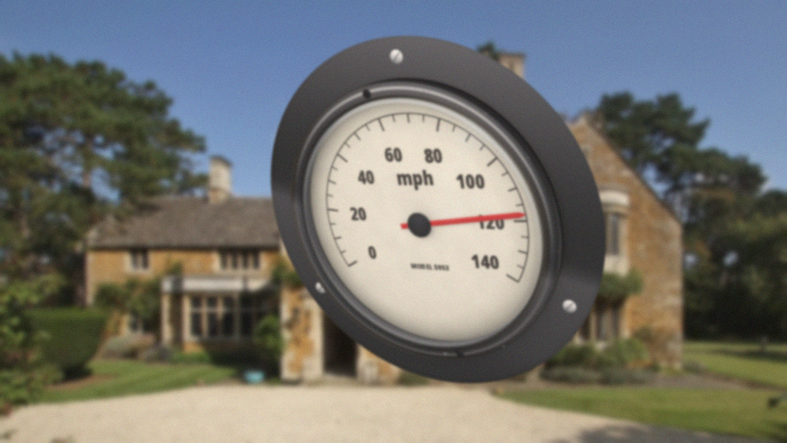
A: 117.5mph
